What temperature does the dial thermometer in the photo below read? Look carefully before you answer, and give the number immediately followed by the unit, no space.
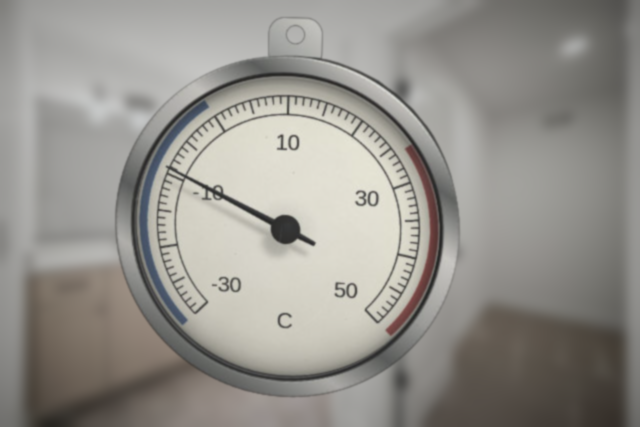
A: -9°C
